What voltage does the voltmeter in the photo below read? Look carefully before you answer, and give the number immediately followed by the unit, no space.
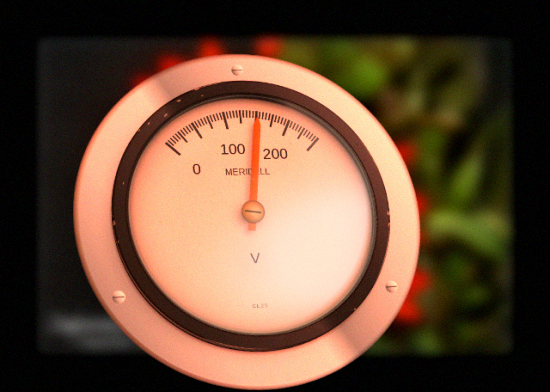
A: 150V
